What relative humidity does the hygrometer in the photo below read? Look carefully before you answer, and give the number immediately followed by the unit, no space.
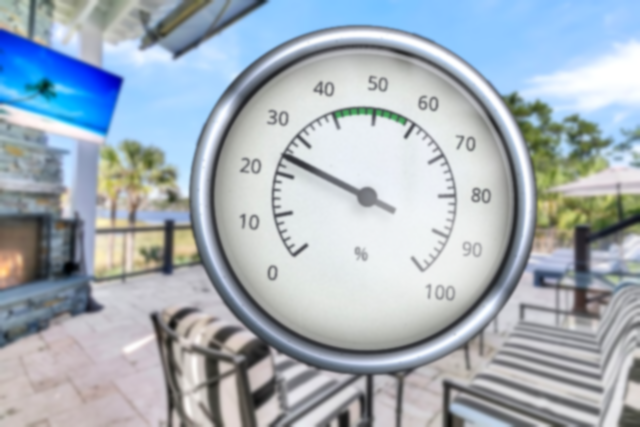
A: 24%
